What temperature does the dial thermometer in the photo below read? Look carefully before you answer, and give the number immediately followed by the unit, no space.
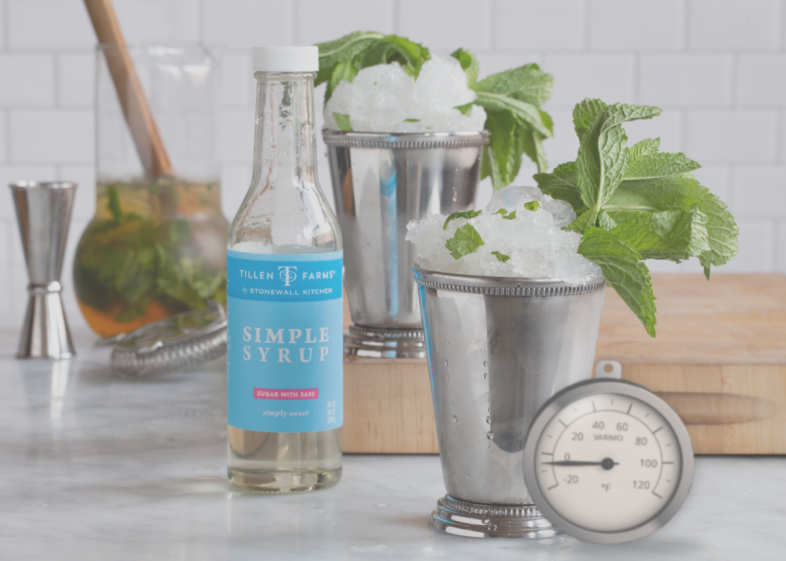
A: -5°F
